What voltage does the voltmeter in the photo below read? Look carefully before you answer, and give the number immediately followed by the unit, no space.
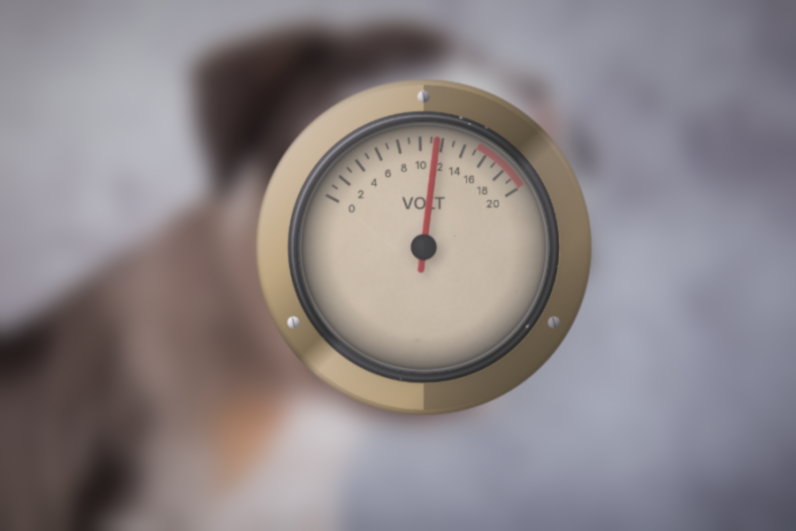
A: 11.5V
